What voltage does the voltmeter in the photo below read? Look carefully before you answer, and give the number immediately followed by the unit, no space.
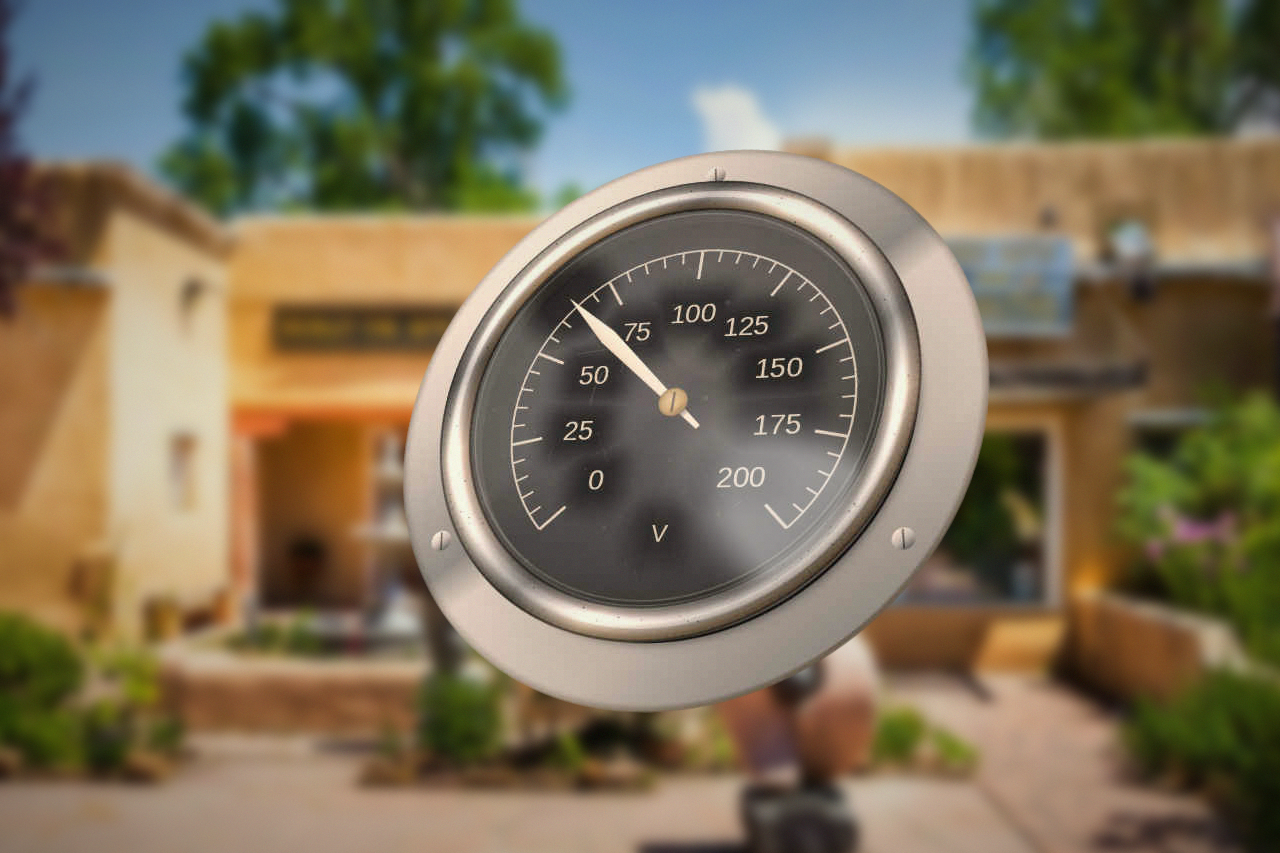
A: 65V
